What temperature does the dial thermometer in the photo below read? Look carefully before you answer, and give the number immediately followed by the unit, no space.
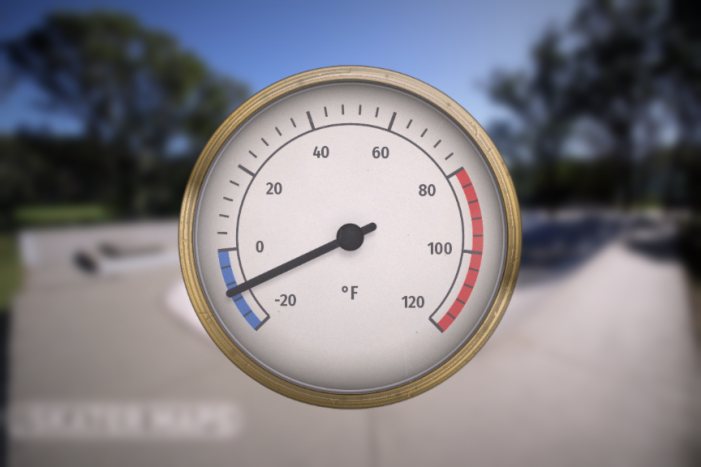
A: -10°F
